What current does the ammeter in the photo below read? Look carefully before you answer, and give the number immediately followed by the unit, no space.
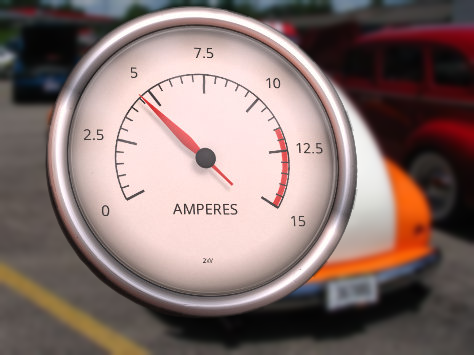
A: 4.5A
